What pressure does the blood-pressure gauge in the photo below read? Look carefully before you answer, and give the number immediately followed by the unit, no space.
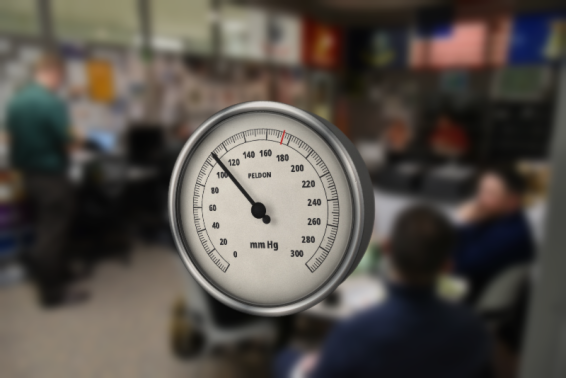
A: 110mmHg
